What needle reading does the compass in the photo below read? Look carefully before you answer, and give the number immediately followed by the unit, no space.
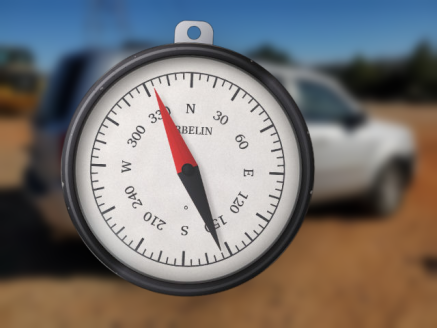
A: 335°
